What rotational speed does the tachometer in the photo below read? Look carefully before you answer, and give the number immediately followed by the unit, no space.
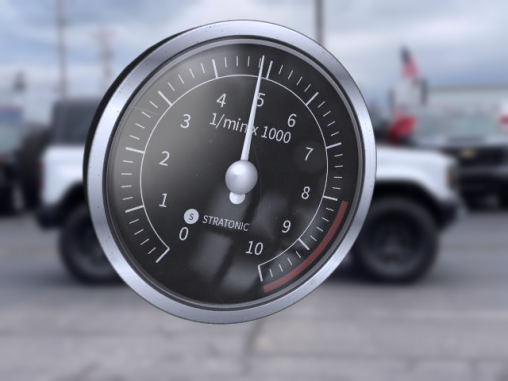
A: 4800rpm
